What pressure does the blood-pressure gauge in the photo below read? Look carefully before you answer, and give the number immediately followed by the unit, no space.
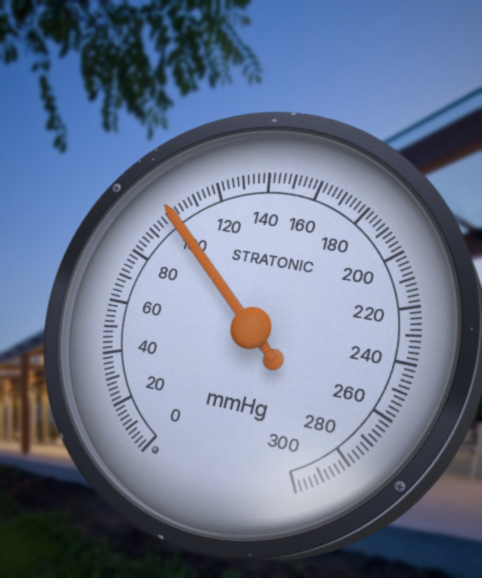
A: 100mmHg
